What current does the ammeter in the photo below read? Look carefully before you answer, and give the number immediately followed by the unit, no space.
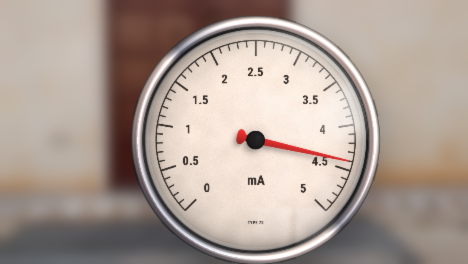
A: 4.4mA
